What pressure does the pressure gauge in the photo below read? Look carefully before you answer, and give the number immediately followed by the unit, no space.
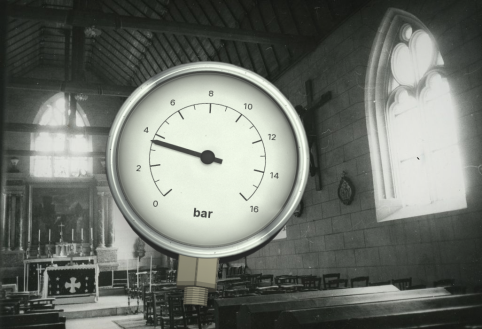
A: 3.5bar
